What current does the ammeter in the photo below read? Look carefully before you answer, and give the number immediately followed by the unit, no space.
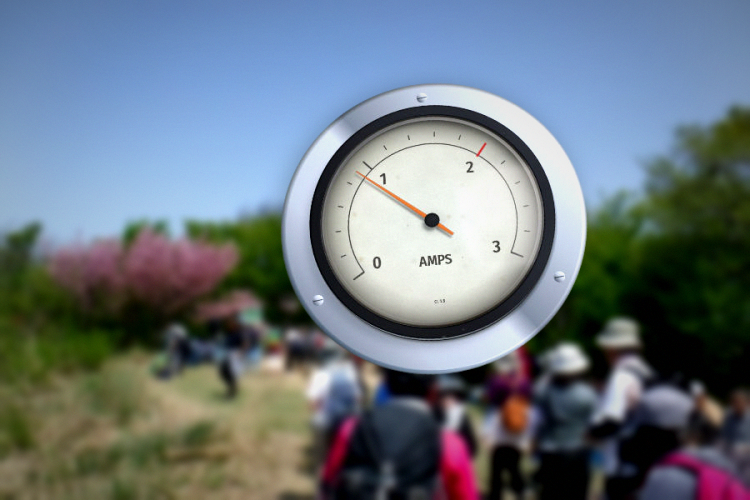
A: 0.9A
